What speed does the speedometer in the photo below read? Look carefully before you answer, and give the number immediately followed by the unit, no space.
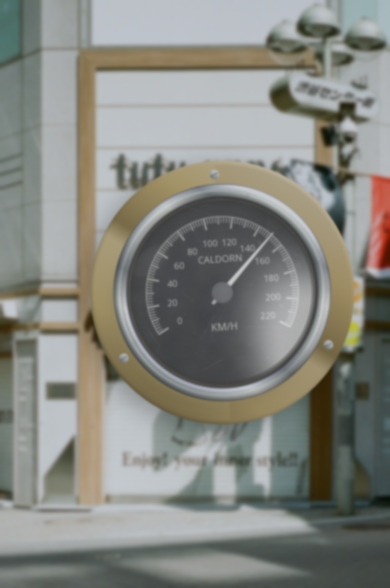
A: 150km/h
